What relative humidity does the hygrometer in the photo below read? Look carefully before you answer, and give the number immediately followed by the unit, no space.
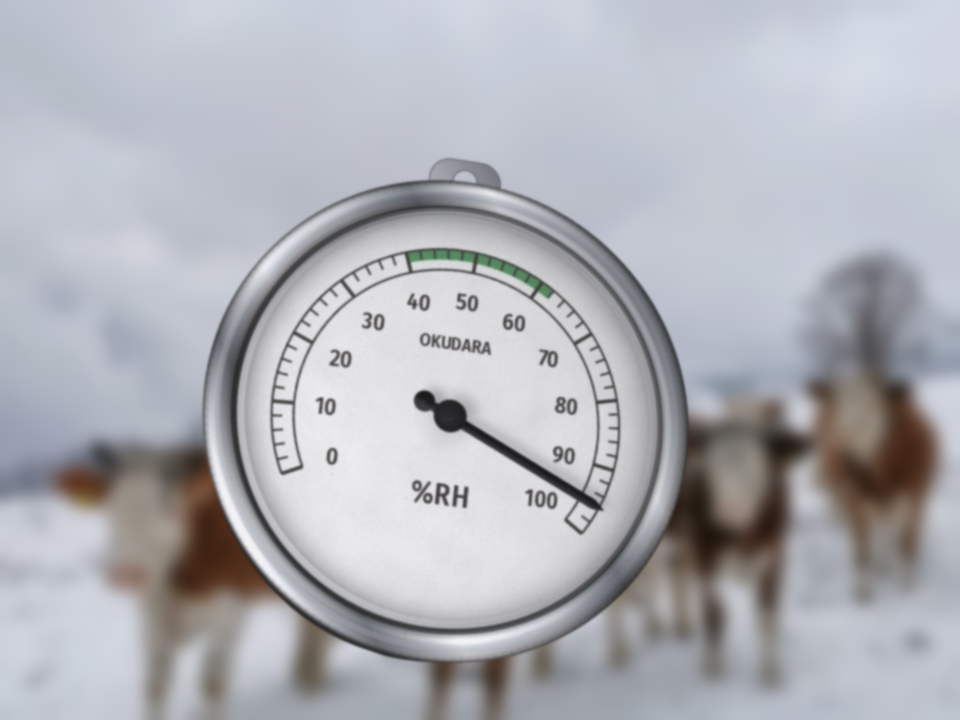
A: 96%
